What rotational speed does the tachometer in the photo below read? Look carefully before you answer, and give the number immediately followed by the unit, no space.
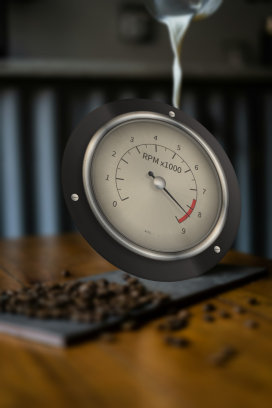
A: 8500rpm
